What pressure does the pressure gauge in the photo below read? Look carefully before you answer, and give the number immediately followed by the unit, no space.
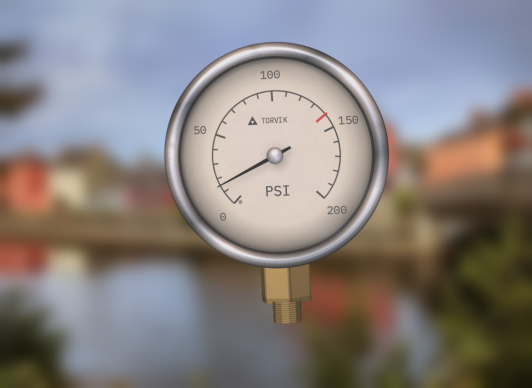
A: 15psi
